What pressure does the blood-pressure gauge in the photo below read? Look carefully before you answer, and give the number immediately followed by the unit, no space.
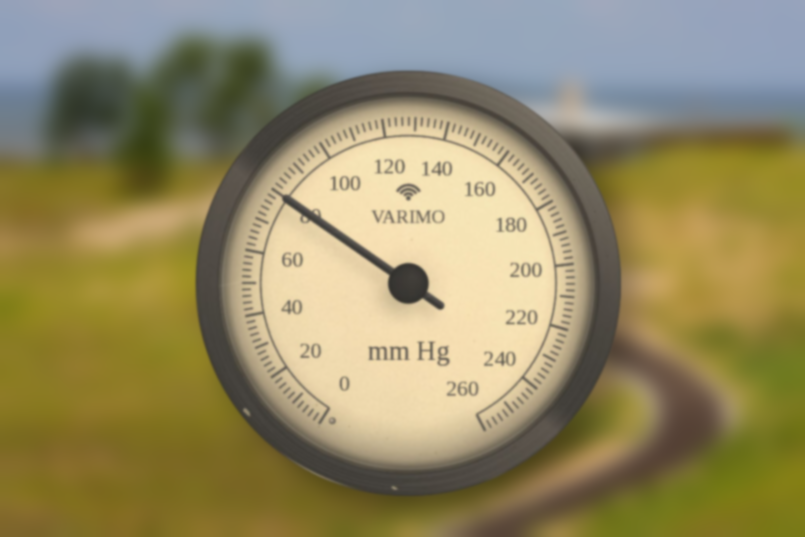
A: 80mmHg
